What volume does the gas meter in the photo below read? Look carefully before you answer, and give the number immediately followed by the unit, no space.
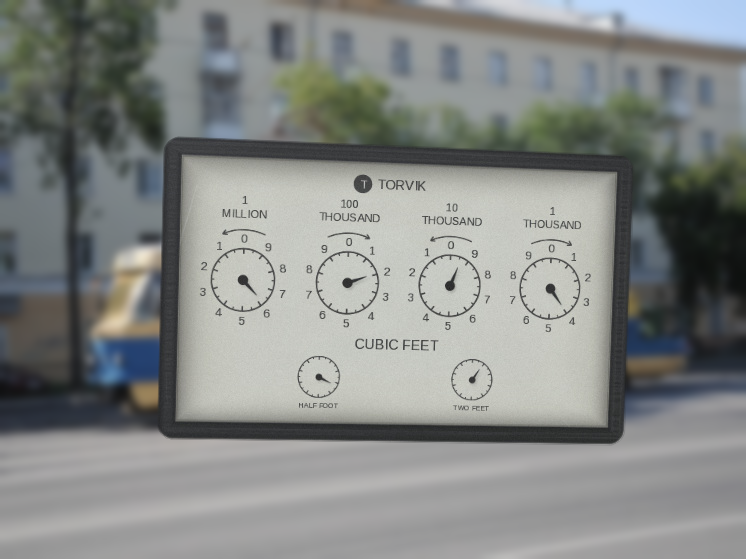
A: 619400ft³
